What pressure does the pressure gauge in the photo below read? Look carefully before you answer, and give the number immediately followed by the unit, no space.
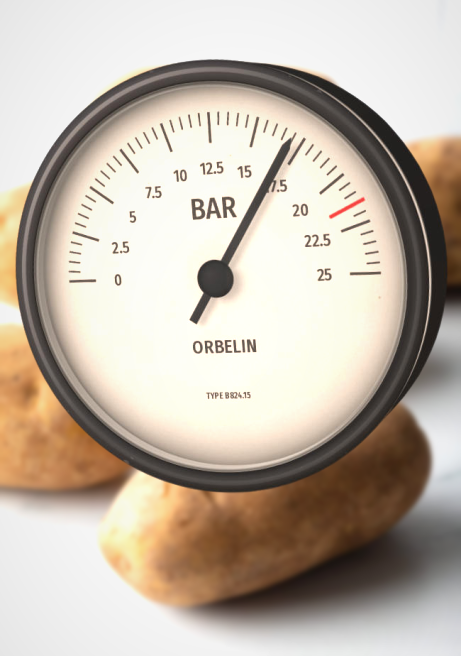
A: 17bar
